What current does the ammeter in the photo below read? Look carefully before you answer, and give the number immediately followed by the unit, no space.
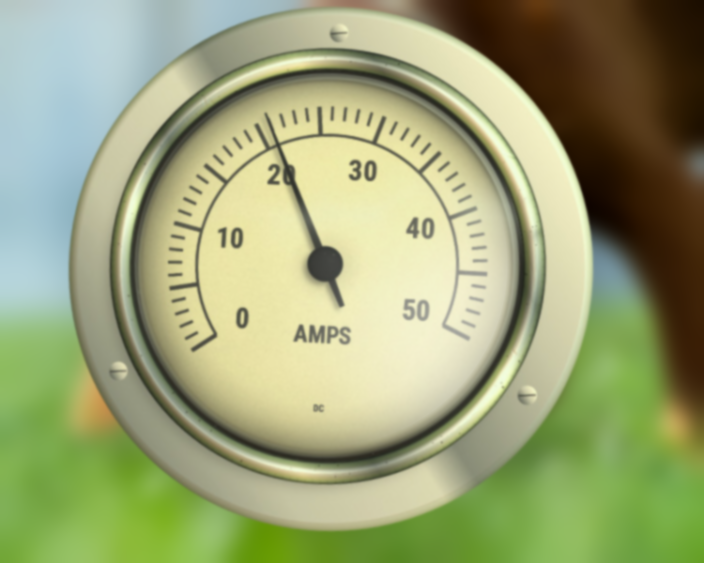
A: 21A
